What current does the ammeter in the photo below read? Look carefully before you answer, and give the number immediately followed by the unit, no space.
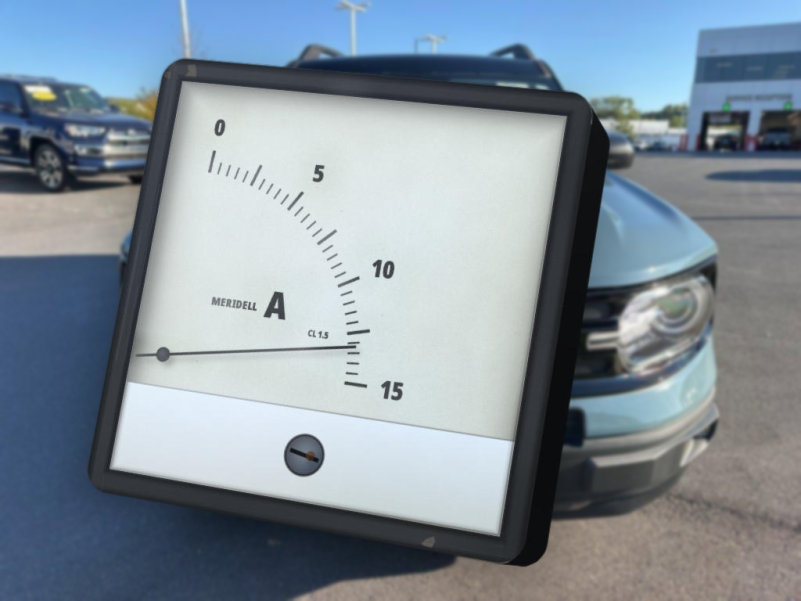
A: 13.25A
